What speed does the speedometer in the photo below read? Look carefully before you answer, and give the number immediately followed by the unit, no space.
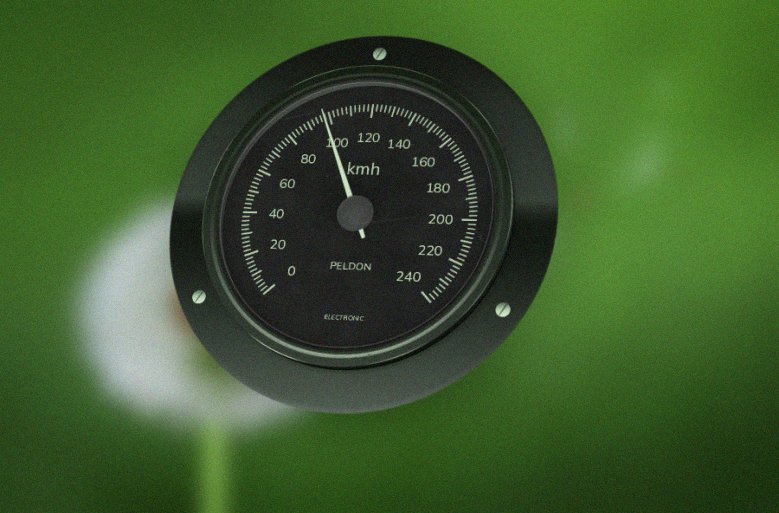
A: 98km/h
